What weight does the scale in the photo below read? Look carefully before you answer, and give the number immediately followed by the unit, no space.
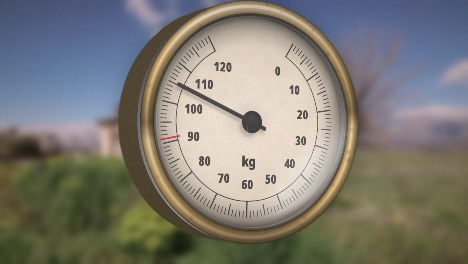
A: 105kg
